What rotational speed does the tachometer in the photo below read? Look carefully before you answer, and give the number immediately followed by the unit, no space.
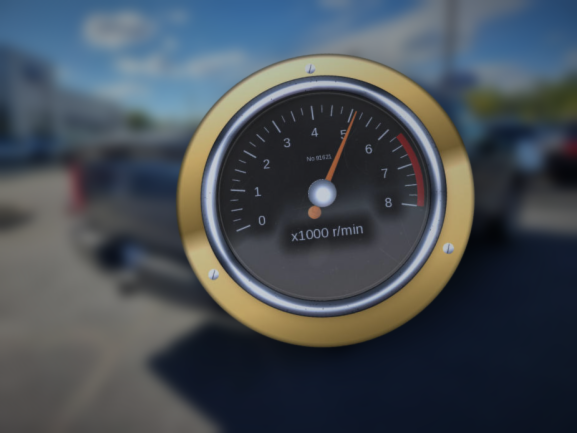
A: 5125rpm
